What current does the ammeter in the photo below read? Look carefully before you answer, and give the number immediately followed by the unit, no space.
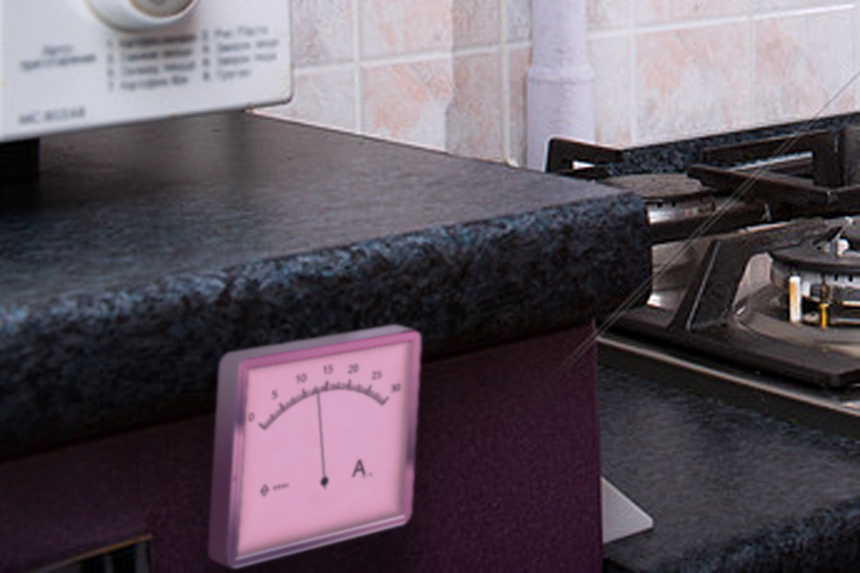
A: 12.5A
